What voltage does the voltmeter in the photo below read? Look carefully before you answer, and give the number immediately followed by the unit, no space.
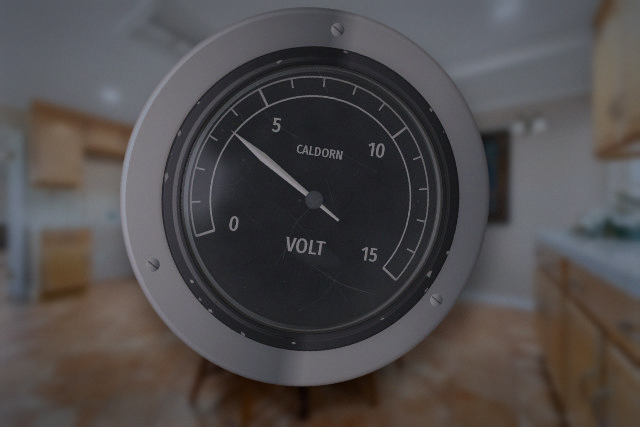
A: 3.5V
